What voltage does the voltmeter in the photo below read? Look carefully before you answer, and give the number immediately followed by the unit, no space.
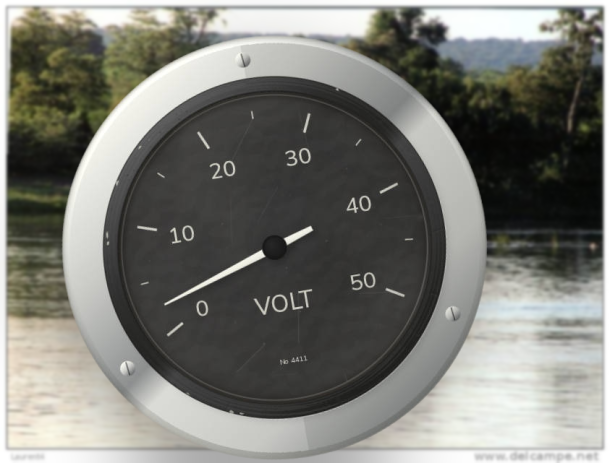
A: 2.5V
